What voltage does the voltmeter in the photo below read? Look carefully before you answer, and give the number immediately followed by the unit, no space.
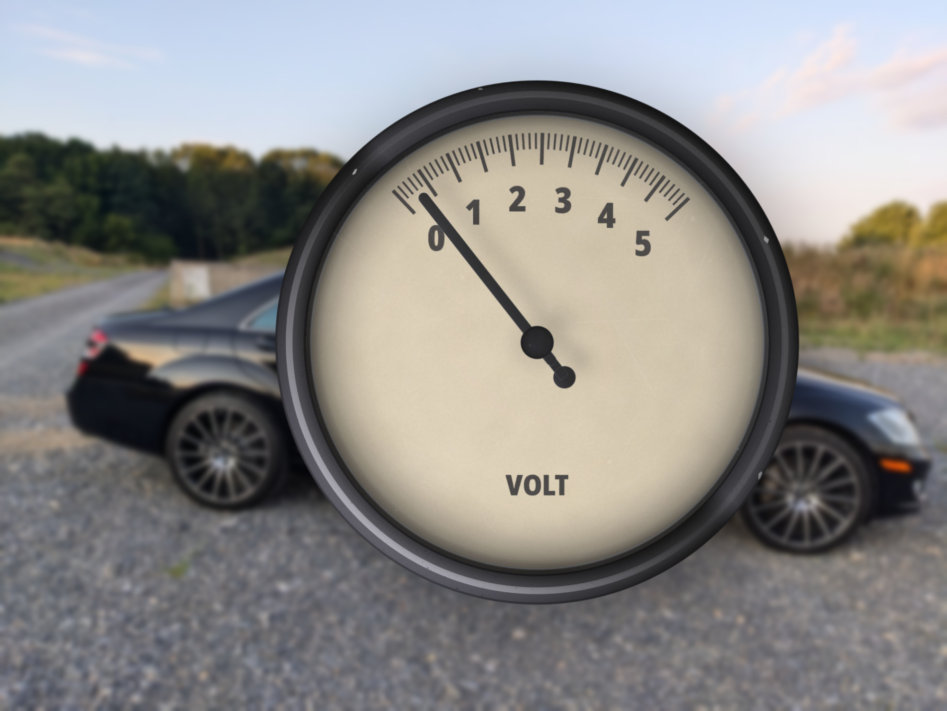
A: 0.3V
